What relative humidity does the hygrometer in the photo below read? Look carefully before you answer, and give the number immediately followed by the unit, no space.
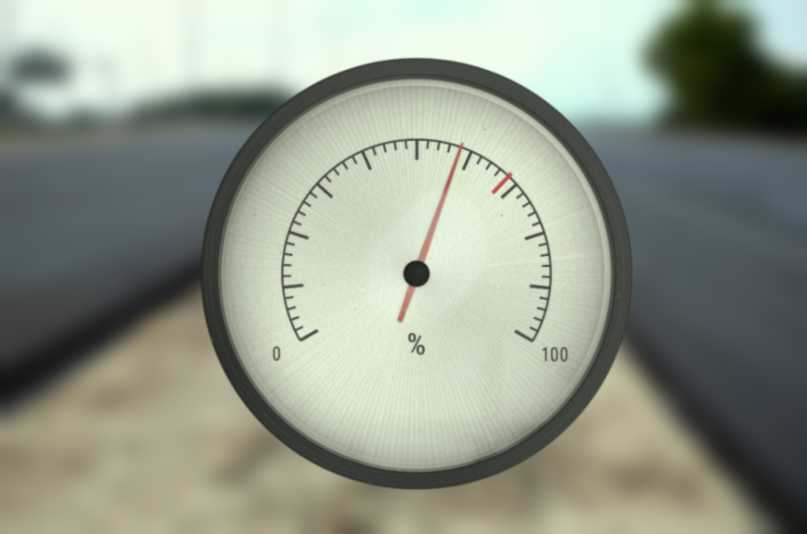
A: 58%
